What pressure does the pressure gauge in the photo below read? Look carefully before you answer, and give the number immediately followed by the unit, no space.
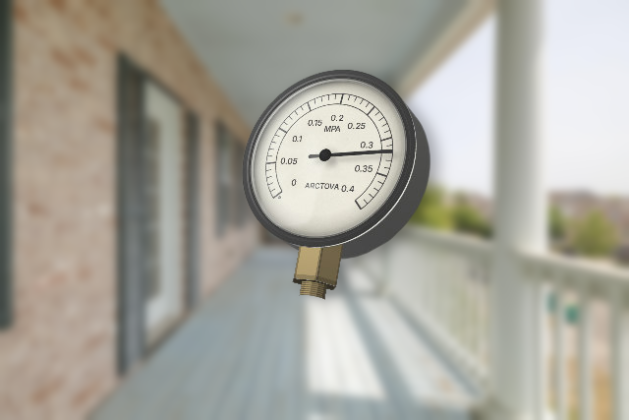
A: 0.32MPa
